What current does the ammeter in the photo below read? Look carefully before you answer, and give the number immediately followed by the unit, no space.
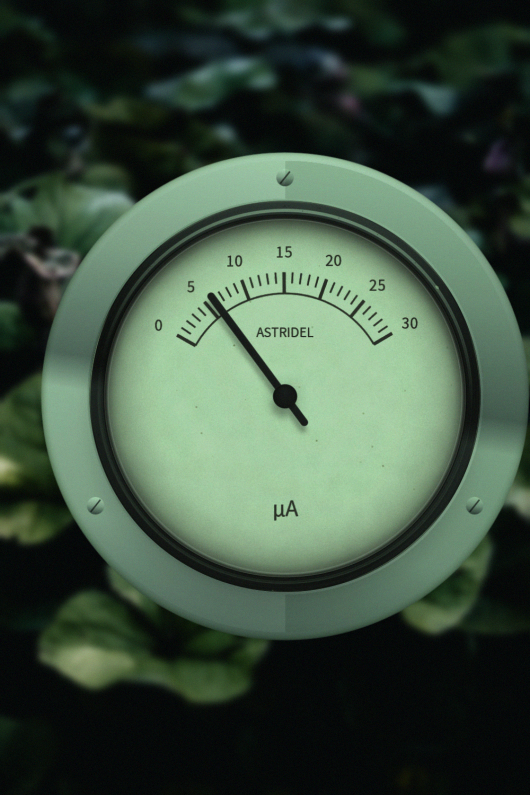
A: 6µA
